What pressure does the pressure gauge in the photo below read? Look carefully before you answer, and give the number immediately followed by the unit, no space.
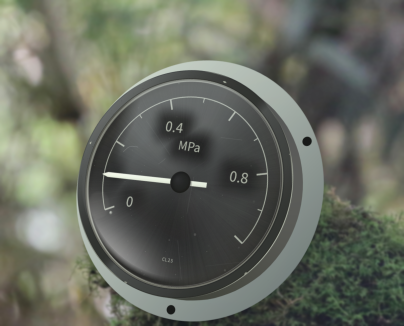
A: 0.1MPa
